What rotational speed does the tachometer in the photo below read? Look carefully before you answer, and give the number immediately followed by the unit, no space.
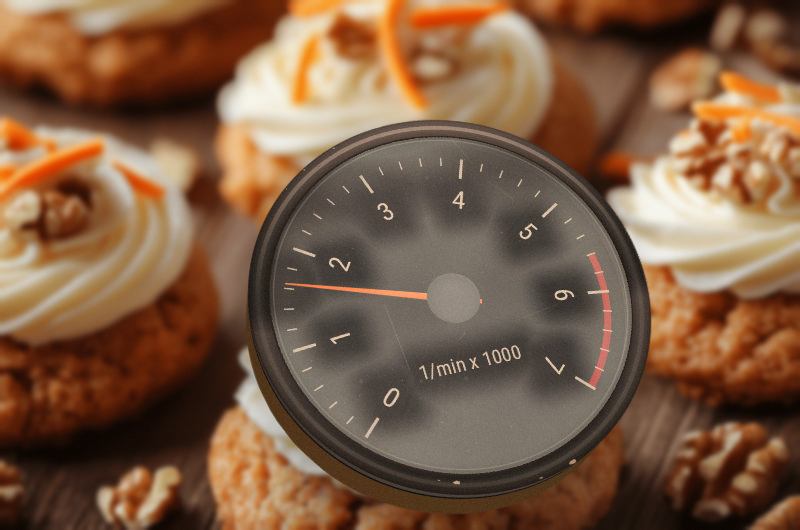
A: 1600rpm
